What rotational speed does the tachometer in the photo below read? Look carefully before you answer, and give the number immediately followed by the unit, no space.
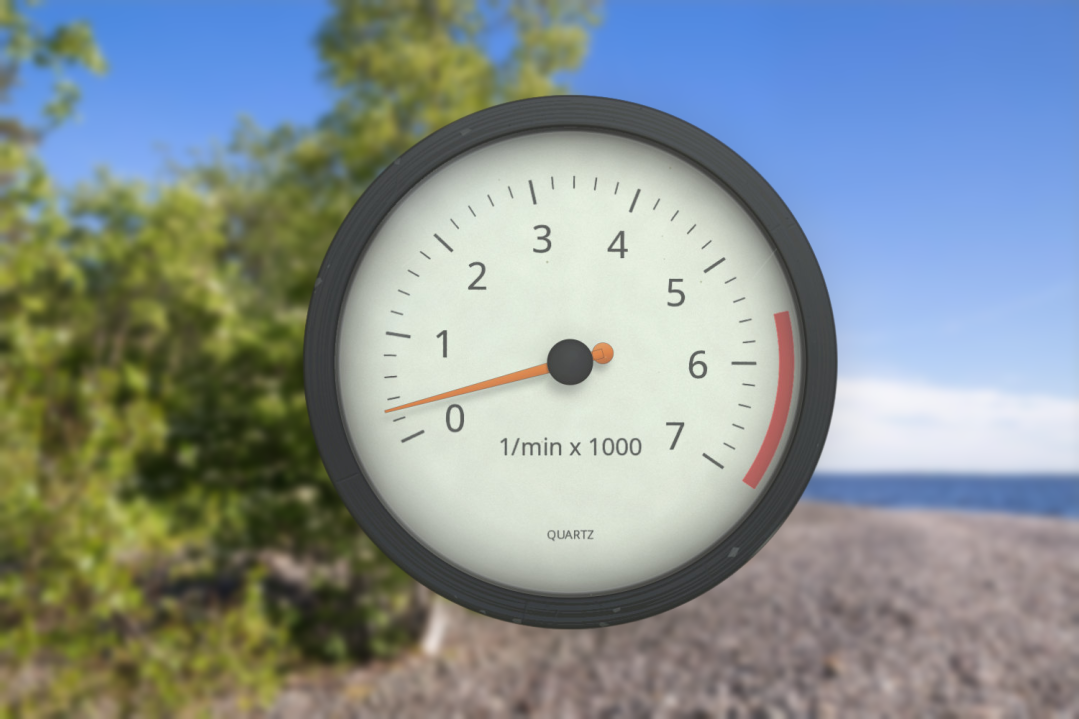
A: 300rpm
